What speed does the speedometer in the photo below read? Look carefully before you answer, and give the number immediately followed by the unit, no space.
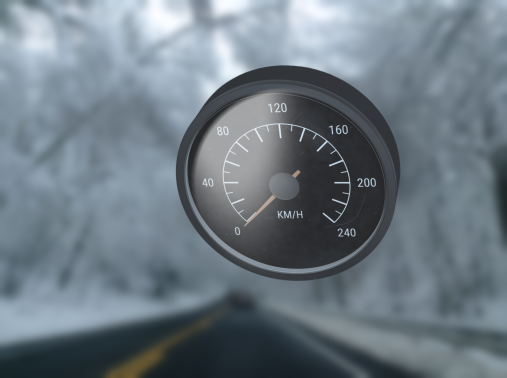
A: 0km/h
